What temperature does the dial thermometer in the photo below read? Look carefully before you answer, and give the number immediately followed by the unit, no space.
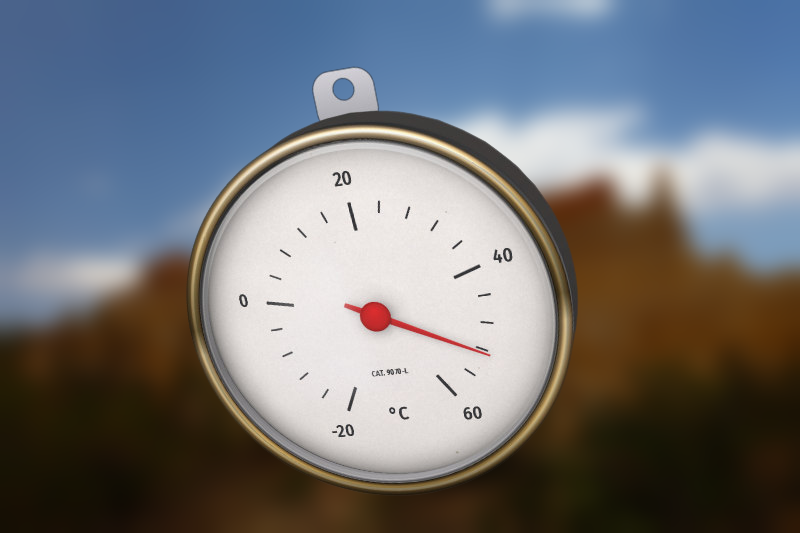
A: 52°C
